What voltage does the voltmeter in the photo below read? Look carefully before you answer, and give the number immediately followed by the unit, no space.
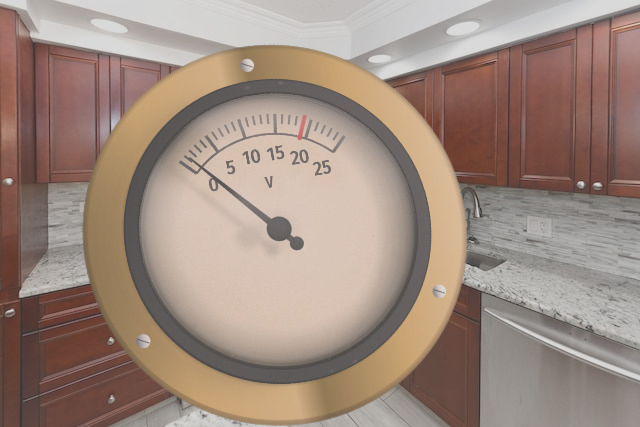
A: 1V
